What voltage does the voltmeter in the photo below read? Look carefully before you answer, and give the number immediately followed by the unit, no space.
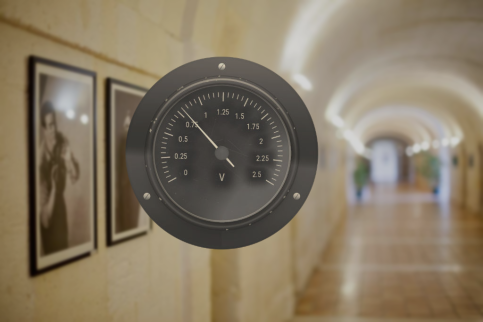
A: 0.8V
